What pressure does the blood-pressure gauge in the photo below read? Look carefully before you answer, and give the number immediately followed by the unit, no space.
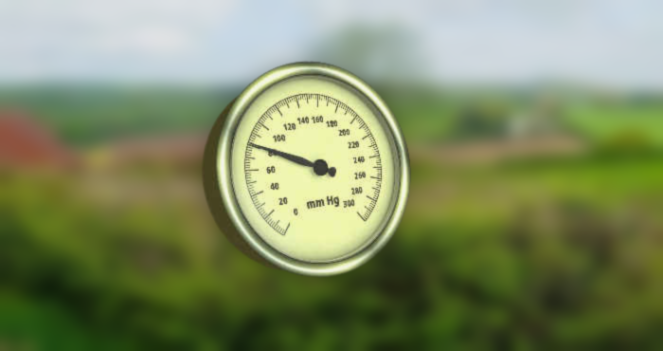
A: 80mmHg
